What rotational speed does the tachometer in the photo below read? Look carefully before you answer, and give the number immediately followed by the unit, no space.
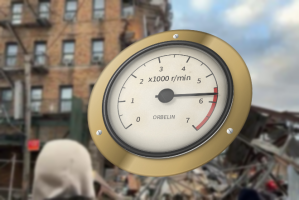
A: 5750rpm
